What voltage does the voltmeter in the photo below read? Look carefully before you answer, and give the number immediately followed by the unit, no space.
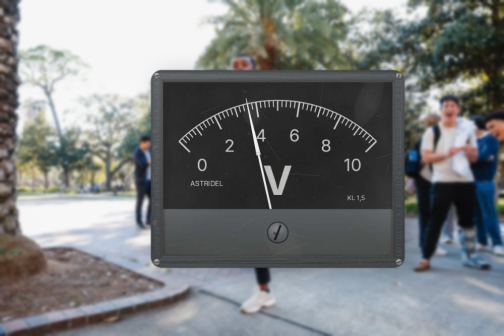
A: 3.6V
